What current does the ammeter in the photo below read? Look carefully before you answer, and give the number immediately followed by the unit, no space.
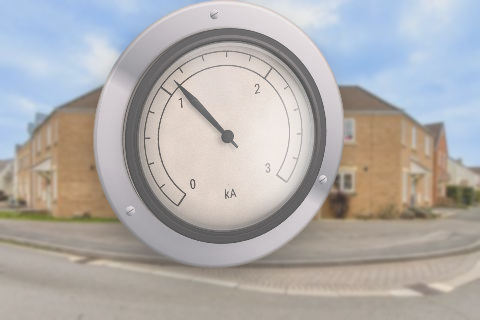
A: 1.1kA
